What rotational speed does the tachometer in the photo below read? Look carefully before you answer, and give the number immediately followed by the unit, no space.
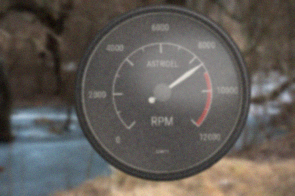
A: 8500rpm
